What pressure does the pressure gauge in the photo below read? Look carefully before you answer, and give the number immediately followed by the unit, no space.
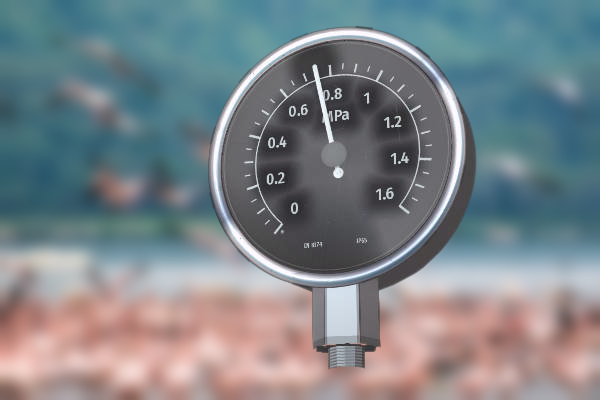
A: 0.75MPa
